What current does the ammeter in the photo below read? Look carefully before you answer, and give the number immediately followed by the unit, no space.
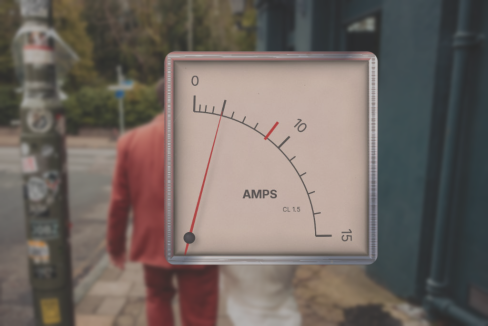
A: 5A
